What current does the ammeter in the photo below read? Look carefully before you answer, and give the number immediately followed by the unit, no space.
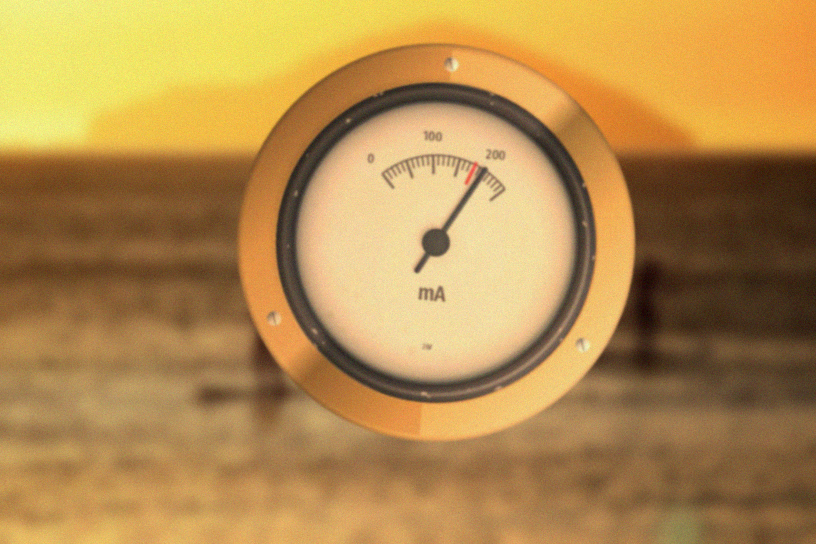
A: 200mA
